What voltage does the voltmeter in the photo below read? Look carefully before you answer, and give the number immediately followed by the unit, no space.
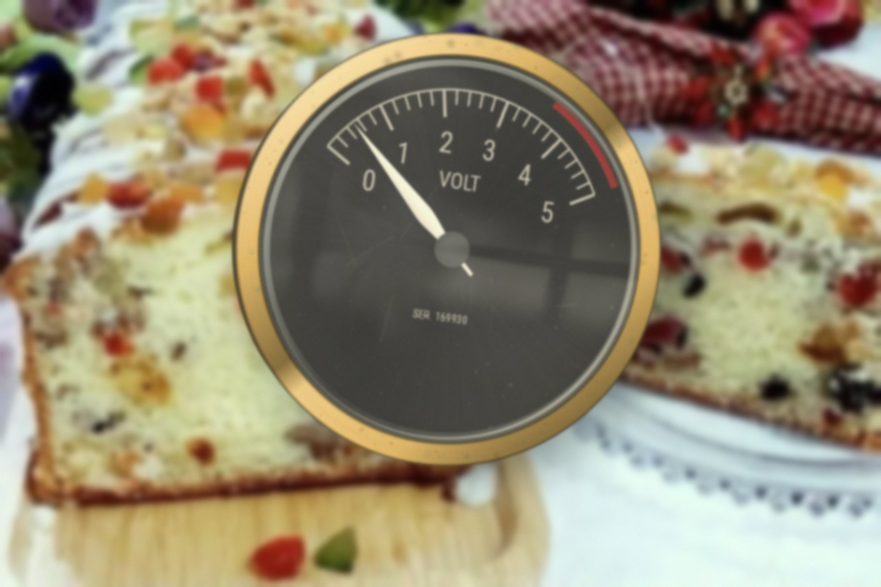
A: 0.5V
